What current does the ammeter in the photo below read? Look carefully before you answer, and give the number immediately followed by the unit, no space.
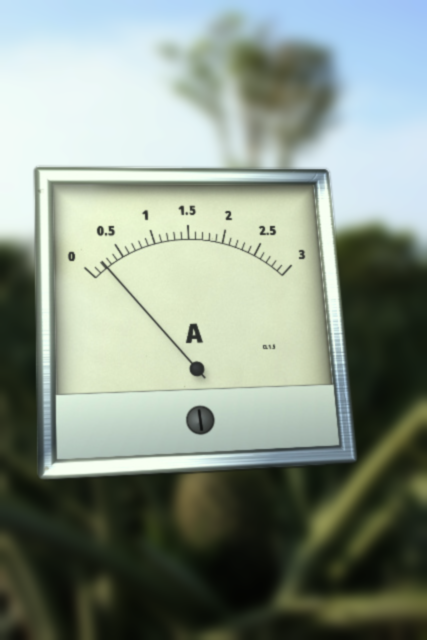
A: 0.2A
